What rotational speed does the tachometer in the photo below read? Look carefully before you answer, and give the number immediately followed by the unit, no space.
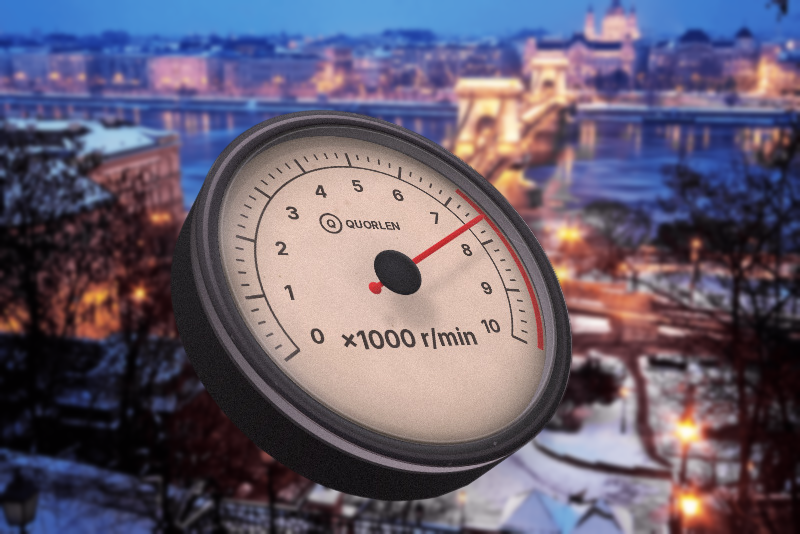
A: 7600rpm
